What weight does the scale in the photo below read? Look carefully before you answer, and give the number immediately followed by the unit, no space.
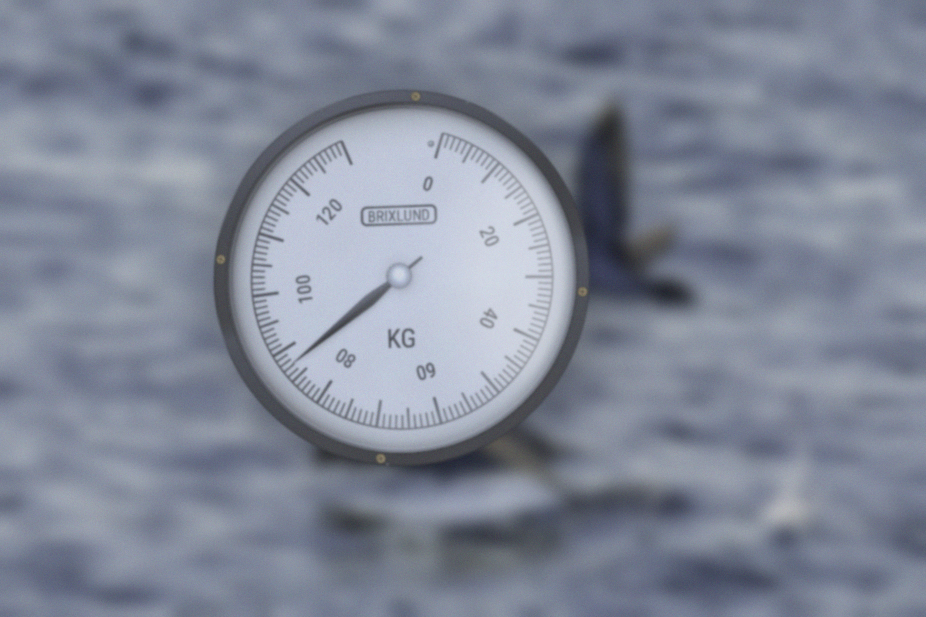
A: 87kg
